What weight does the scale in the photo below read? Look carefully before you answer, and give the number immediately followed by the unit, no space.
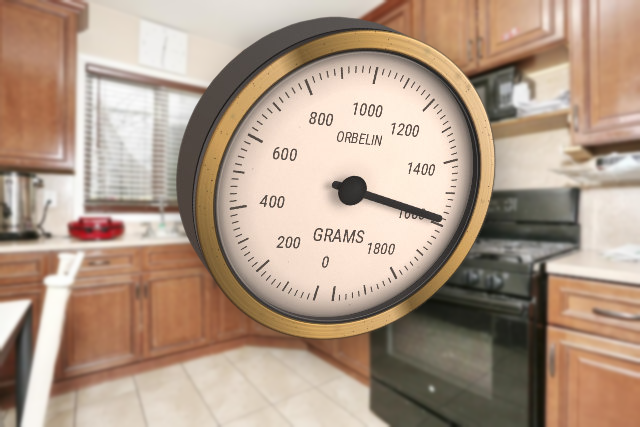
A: 1580g
